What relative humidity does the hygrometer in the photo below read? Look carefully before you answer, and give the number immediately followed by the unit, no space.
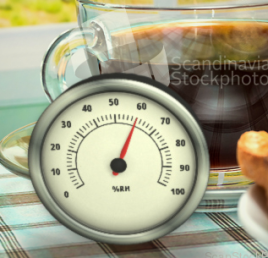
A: 60%
